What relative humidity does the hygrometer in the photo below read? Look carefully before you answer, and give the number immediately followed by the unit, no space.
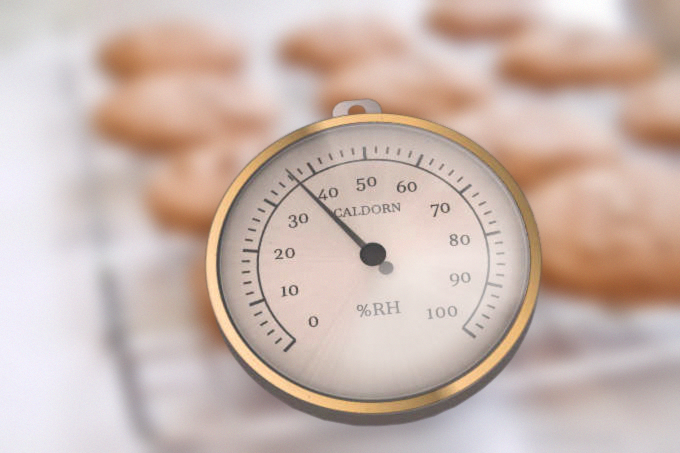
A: 36%
